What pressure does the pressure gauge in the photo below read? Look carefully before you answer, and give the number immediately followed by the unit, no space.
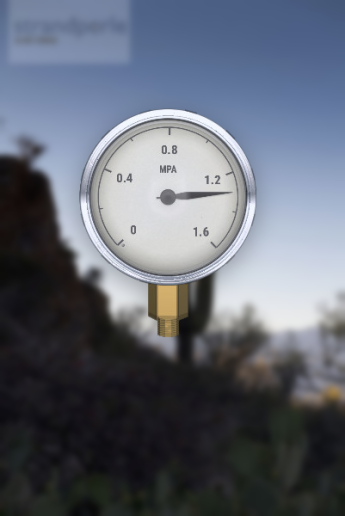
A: 1.3MPa
